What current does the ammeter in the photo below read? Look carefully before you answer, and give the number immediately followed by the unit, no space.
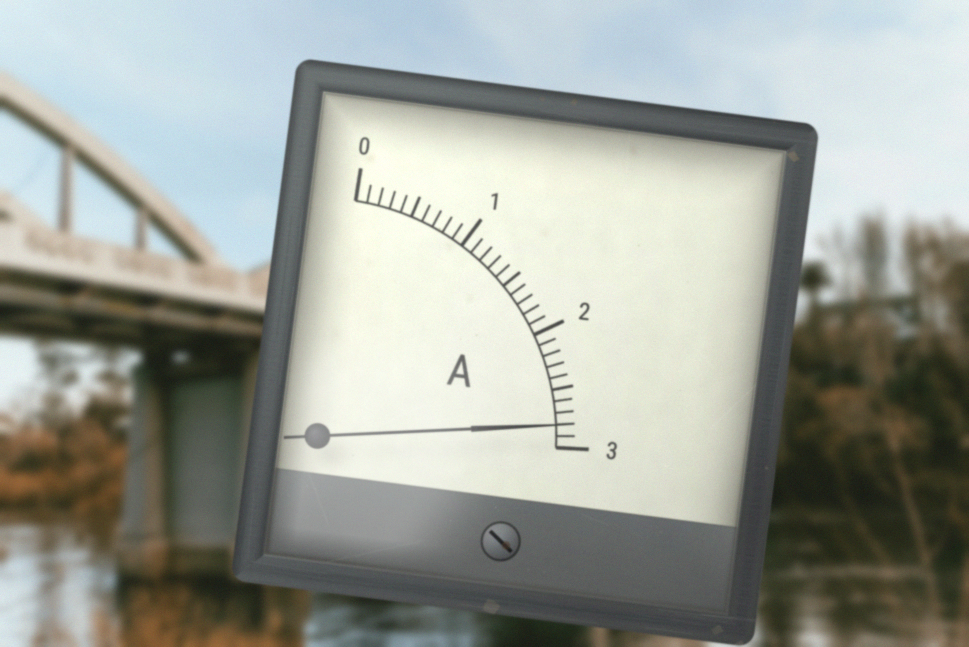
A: 2.8A
